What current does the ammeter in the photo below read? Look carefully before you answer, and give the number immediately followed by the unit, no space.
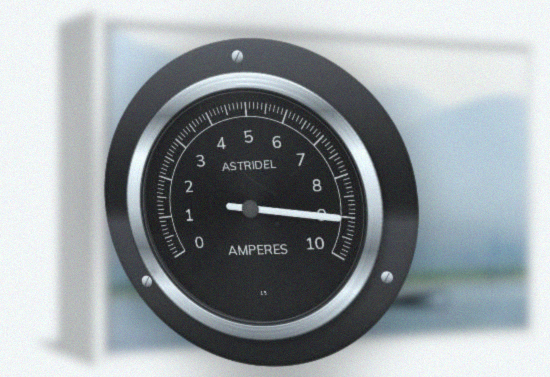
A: 9A
